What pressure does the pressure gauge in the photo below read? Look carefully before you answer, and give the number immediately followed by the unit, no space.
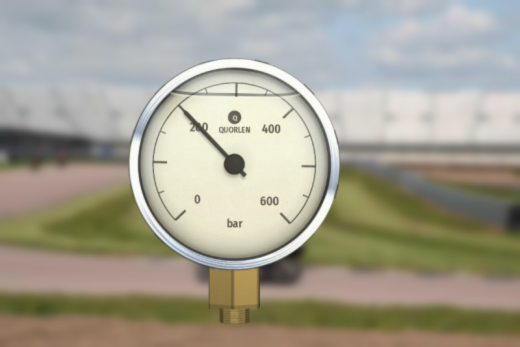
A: 200bar
